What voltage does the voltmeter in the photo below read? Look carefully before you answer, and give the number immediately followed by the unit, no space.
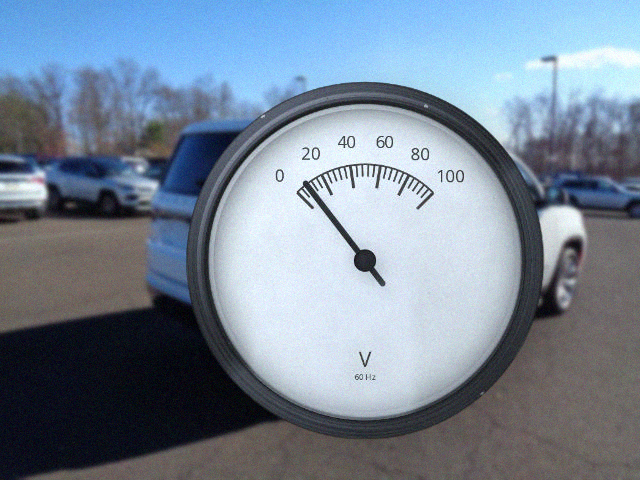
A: 8V
